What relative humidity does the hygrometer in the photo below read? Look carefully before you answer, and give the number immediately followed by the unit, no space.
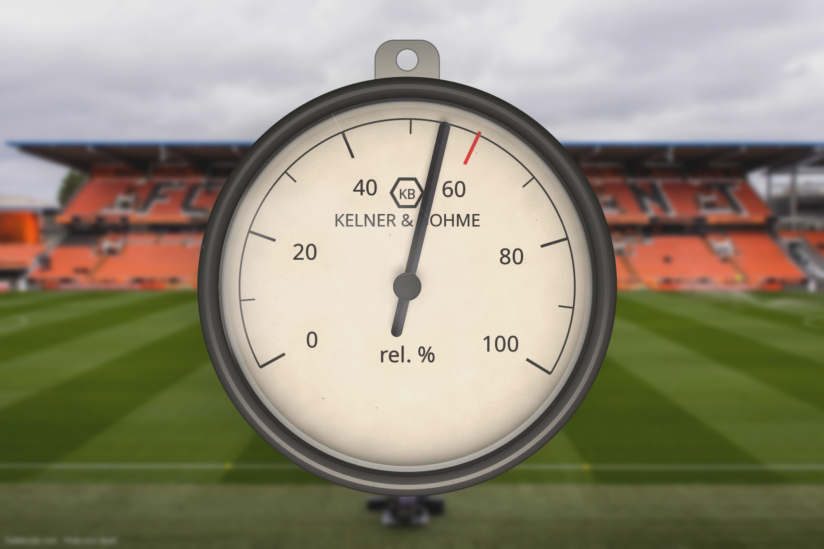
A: 55%
